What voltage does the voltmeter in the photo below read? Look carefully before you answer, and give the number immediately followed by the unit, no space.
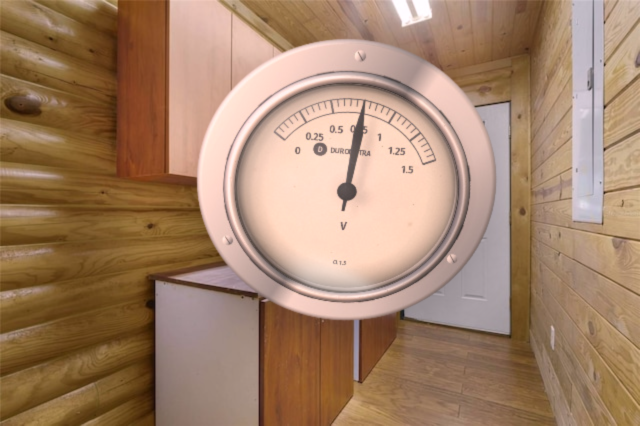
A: 0.75V
